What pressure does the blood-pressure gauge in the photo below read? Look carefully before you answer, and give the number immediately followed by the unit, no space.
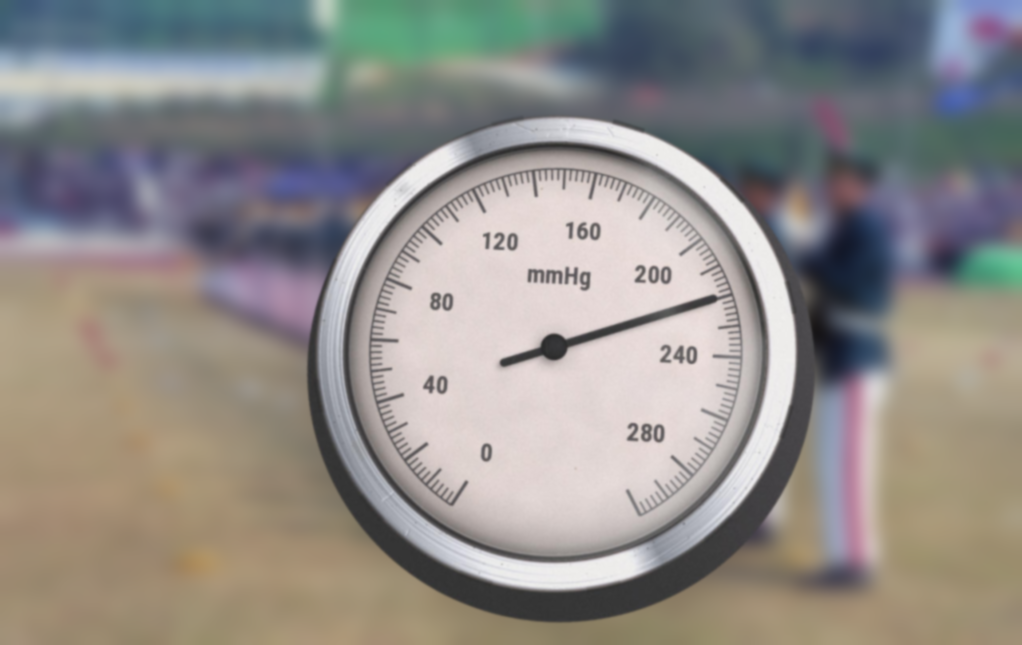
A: 220mmHg
